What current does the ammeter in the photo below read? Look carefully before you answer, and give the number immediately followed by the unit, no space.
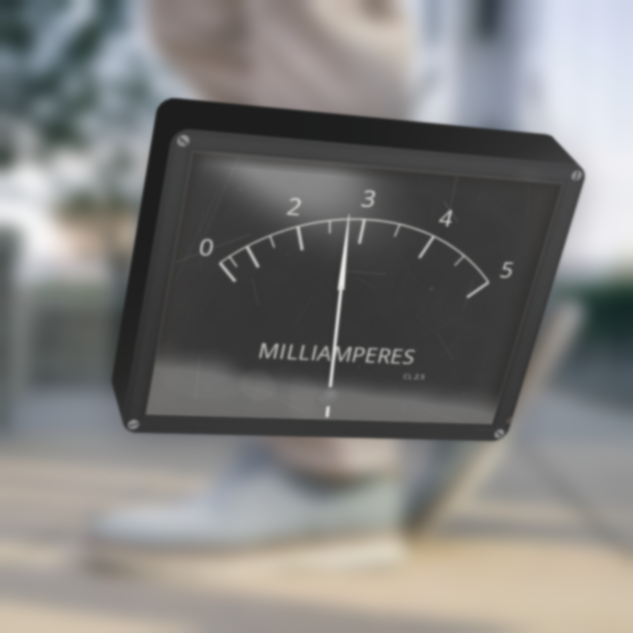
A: 2.75mA
